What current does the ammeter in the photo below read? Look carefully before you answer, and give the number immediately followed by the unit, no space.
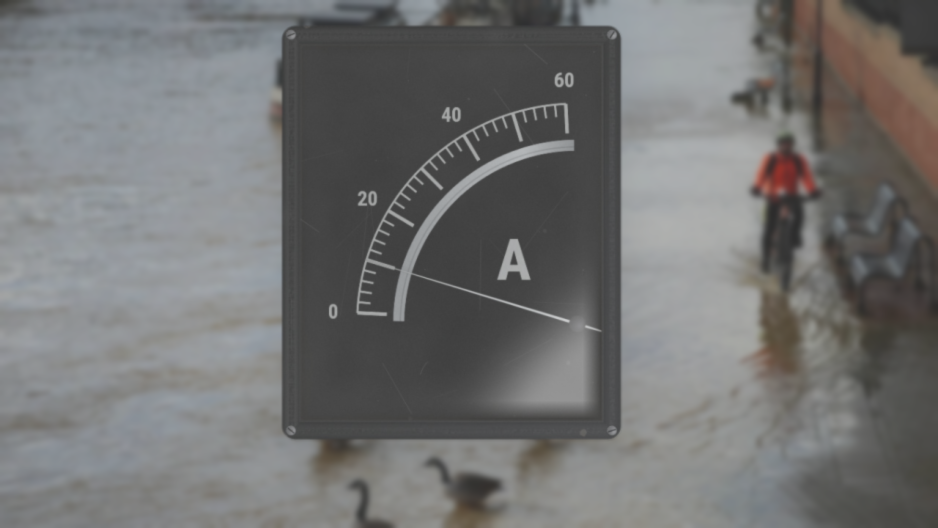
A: 10A
